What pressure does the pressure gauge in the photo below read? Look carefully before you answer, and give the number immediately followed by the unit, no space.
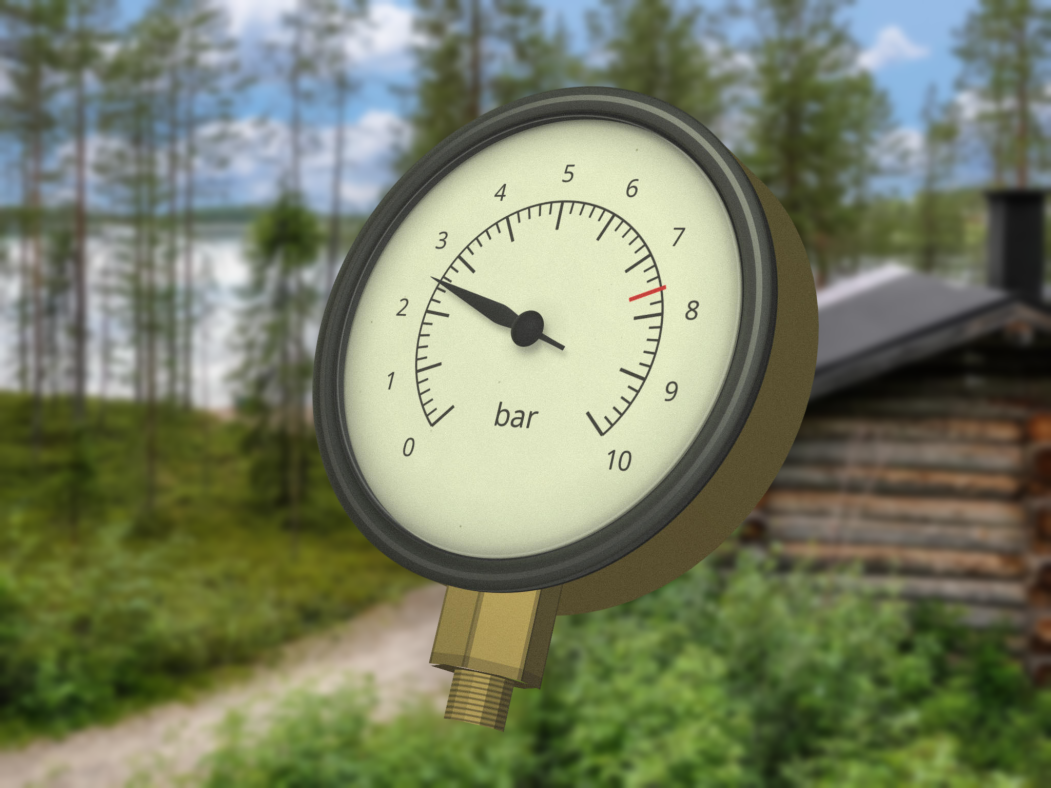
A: 2.5bar
